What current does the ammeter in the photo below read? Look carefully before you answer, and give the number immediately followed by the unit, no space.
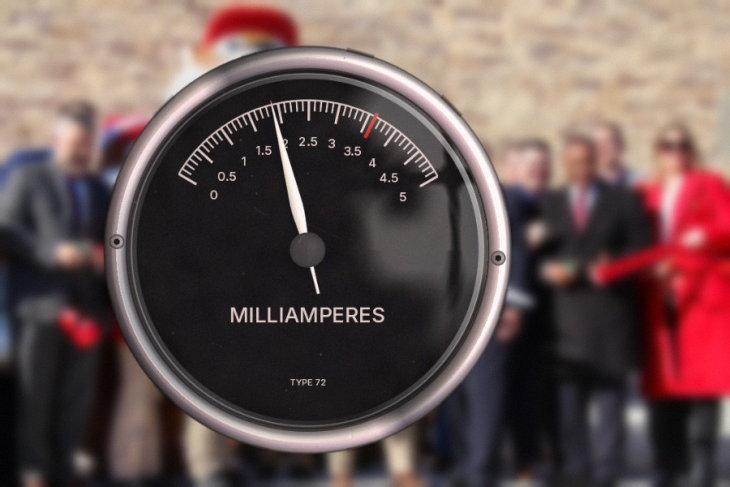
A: 1.9mA
